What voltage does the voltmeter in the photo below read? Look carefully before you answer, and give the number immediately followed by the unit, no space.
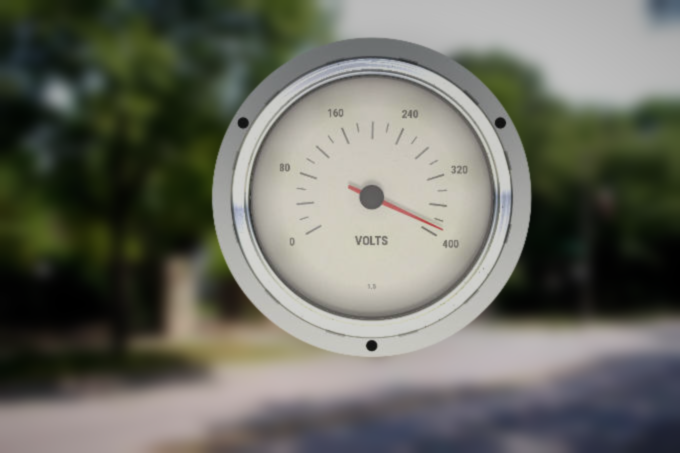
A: 390V
